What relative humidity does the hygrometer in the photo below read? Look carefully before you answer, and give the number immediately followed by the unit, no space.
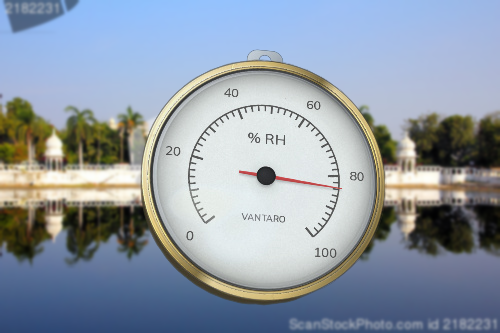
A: 84%
